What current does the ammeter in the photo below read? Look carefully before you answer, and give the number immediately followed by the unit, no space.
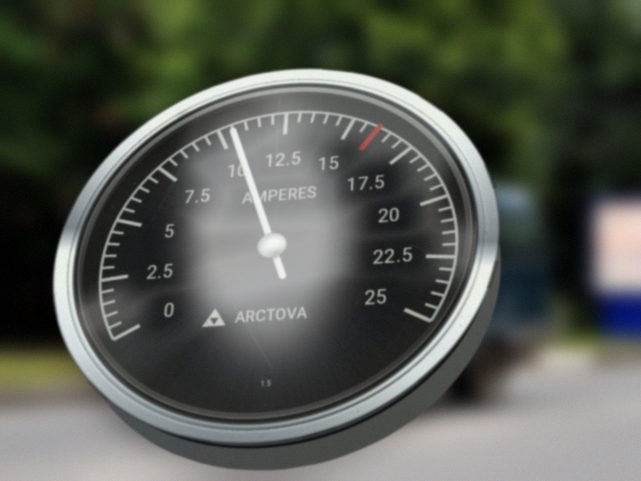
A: 10.5A
